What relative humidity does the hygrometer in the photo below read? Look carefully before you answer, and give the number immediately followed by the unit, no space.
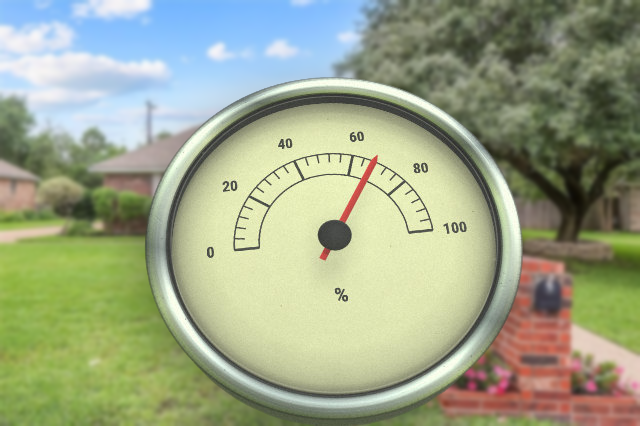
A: 68%
